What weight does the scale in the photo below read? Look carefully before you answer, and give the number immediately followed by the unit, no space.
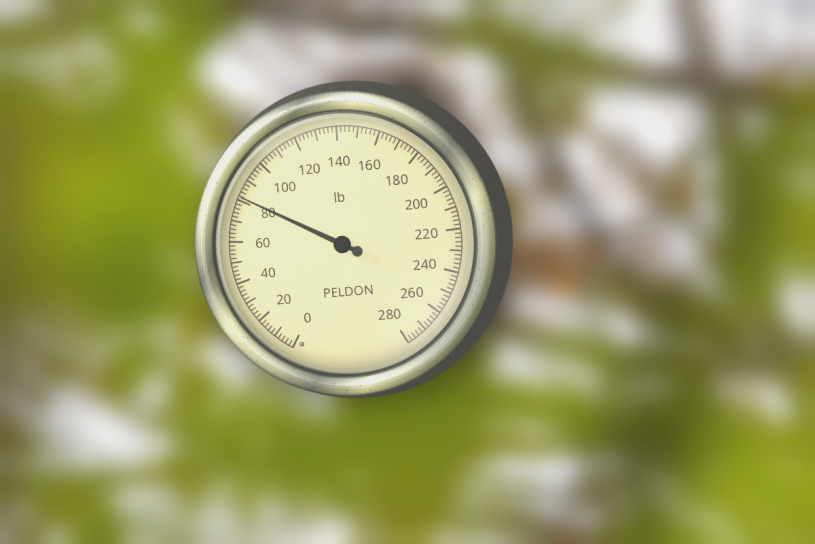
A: 82lb
